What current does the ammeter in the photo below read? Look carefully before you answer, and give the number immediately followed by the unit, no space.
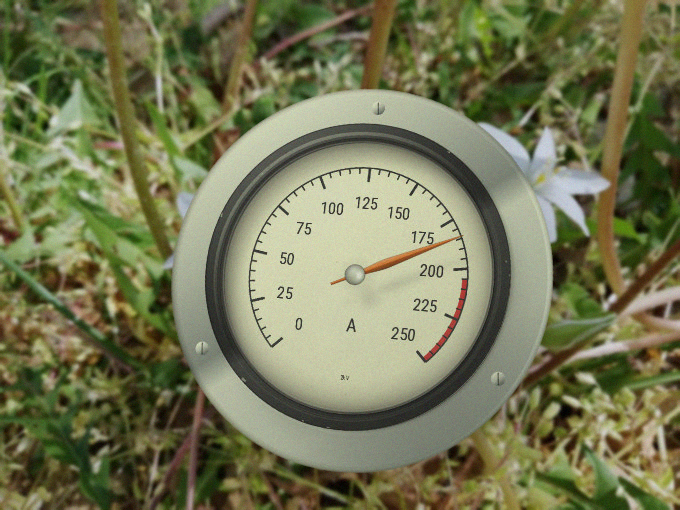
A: 185A
